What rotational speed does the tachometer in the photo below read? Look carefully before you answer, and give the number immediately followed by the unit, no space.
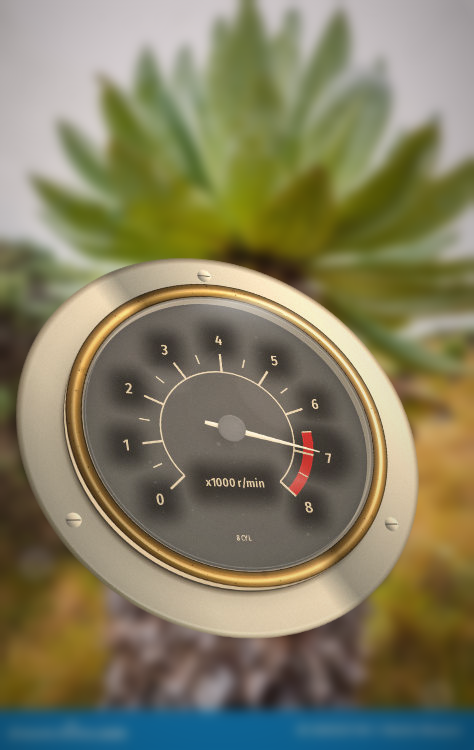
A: 7000rpm
